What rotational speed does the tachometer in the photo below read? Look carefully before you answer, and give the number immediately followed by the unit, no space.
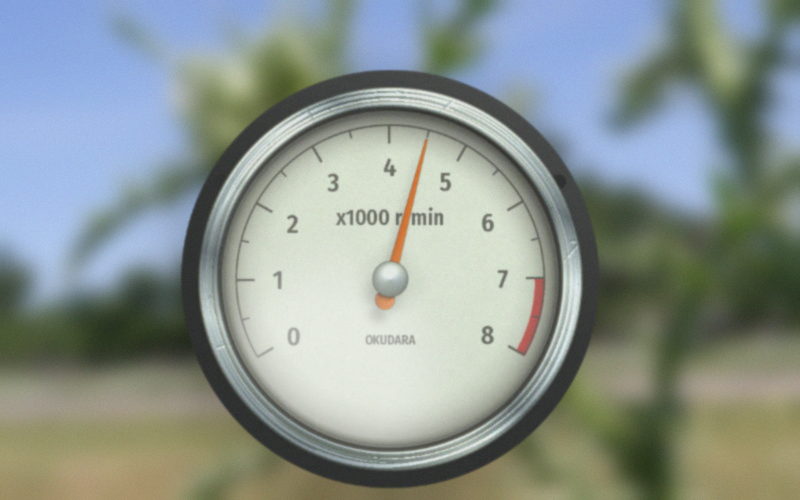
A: 4500rpm
